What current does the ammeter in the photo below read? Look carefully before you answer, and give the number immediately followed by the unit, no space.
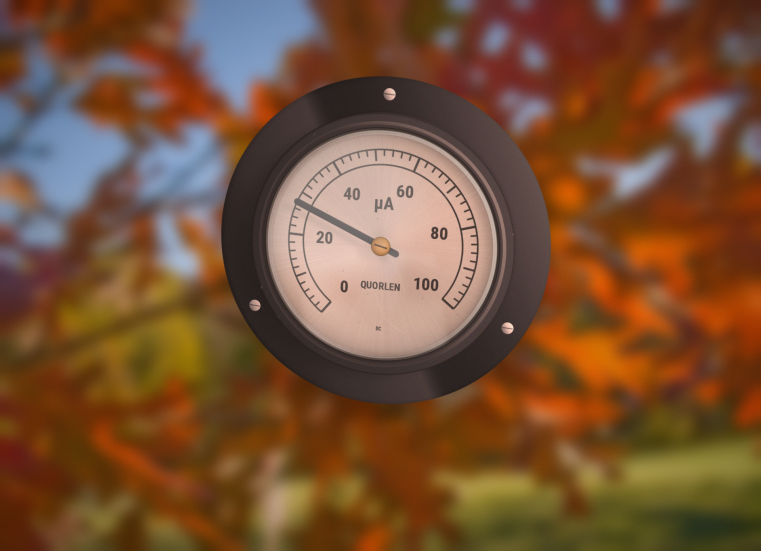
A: 28µA
